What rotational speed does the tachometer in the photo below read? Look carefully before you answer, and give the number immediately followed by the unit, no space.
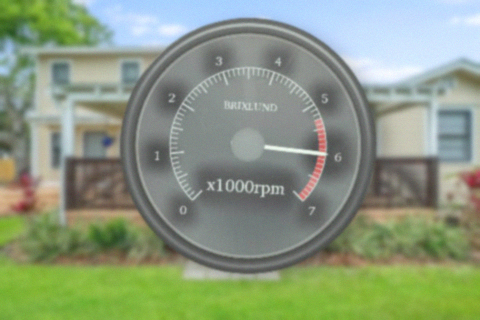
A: 6000rpm
